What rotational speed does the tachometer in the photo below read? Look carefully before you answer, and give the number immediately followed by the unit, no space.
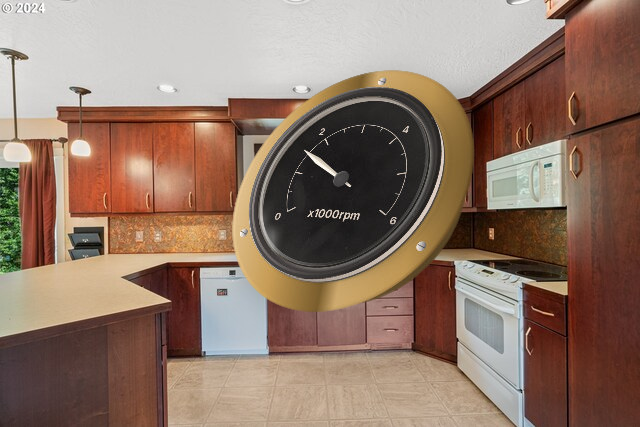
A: 1500rpm
